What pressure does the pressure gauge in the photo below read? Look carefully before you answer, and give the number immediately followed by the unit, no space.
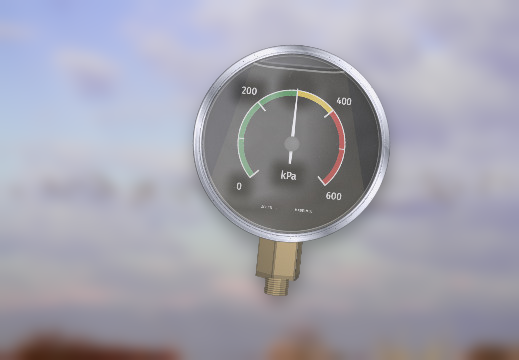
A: 300kPa
